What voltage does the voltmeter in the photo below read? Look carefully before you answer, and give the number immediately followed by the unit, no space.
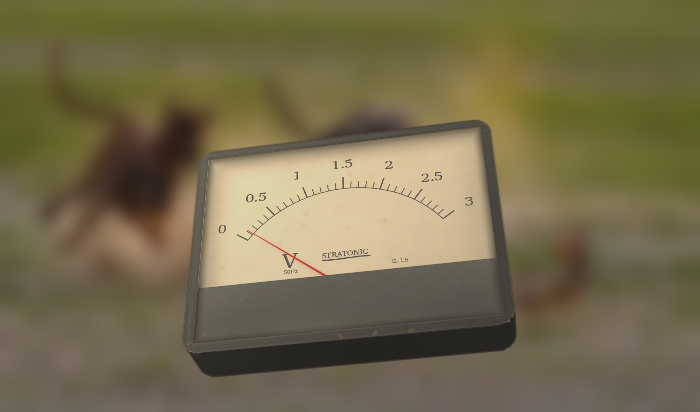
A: 0.1V
